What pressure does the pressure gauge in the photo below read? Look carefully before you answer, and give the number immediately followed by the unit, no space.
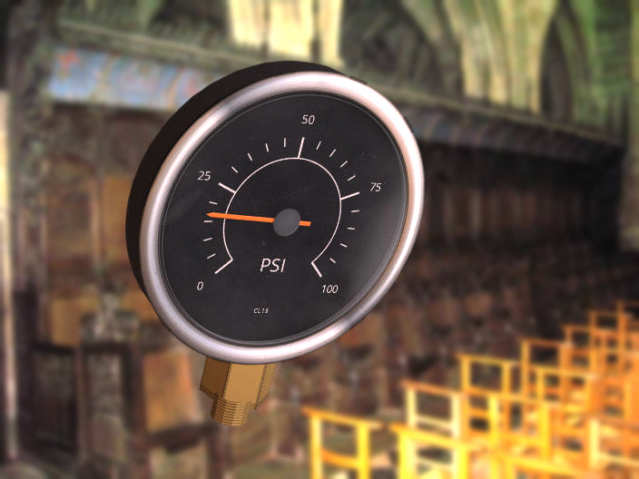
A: 17.5psi
